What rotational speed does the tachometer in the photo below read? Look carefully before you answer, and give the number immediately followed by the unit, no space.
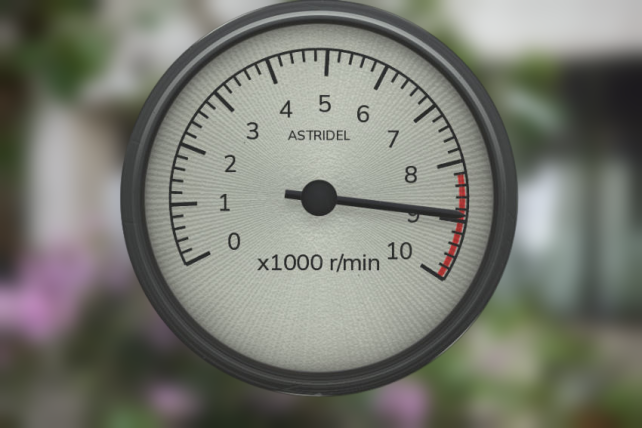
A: 8900rpm
